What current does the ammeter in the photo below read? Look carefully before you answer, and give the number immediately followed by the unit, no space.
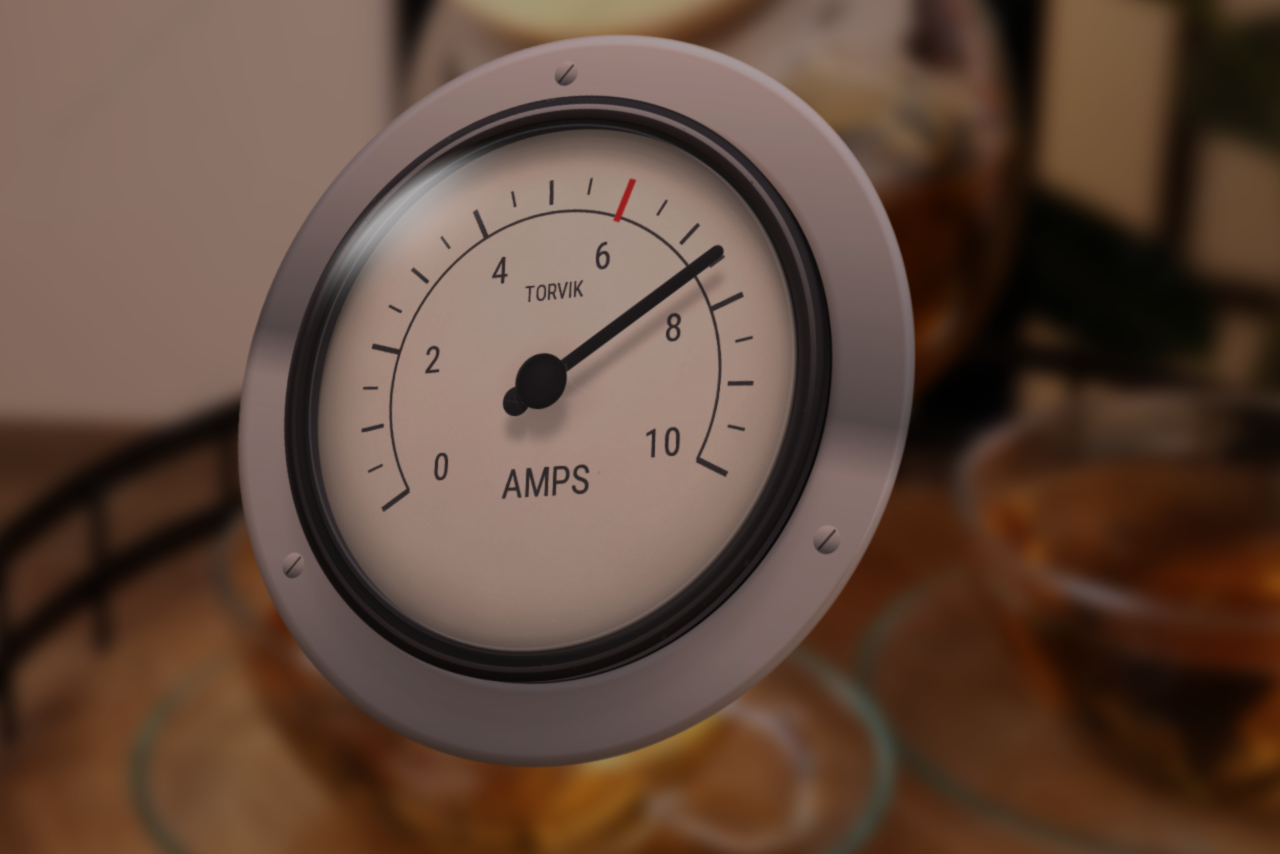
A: 7.5A
